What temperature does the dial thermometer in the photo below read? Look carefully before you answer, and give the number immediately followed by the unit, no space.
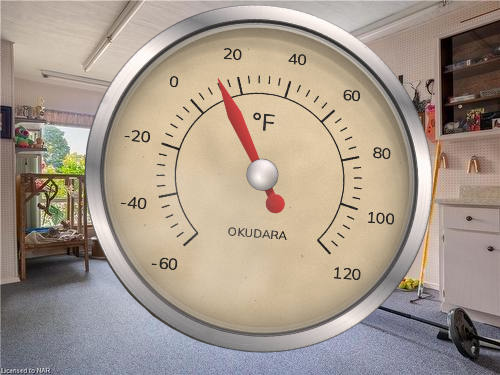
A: 12°F
